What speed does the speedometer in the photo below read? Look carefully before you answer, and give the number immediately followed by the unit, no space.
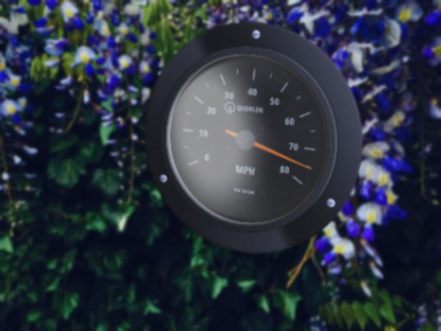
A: 75mph
